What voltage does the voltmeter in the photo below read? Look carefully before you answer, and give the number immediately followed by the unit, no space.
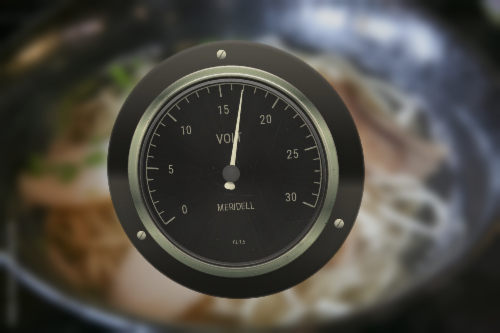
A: 17V
